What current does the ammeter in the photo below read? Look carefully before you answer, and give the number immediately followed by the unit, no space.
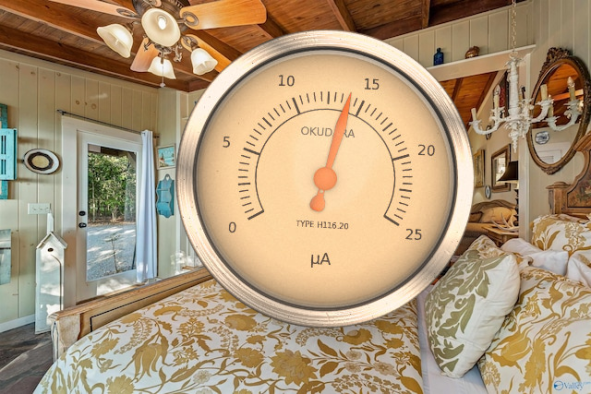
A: 14µA
